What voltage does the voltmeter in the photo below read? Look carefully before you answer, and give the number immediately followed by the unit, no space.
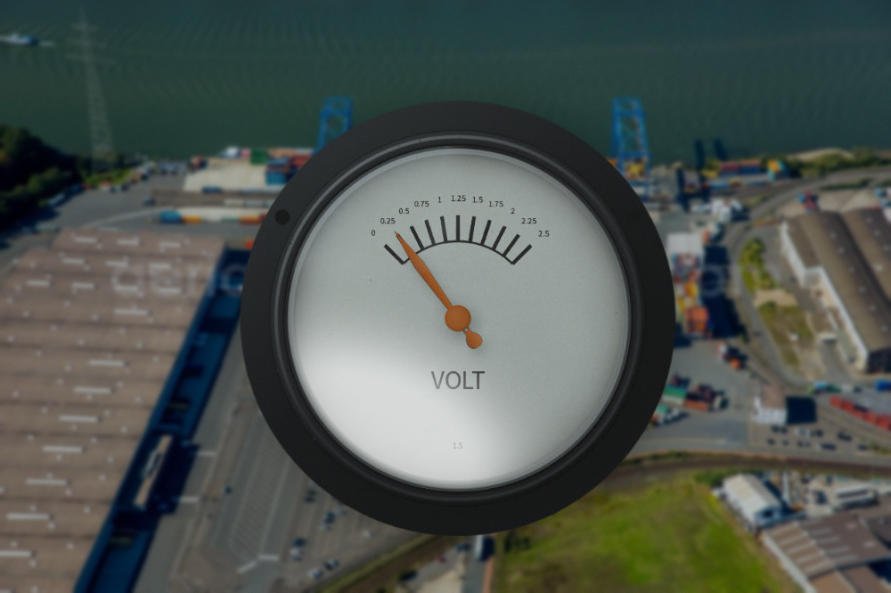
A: 0.25V
